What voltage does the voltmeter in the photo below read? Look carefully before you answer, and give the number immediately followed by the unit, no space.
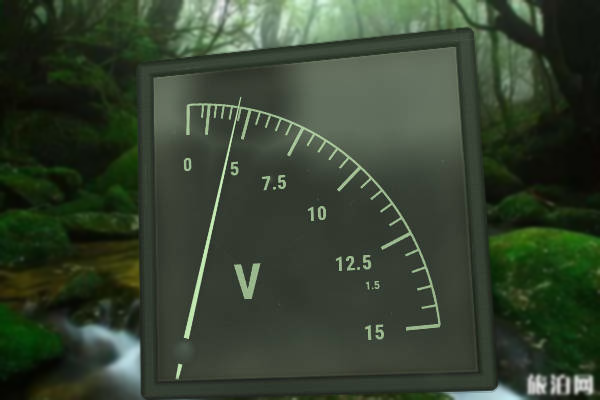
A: 4.5V
